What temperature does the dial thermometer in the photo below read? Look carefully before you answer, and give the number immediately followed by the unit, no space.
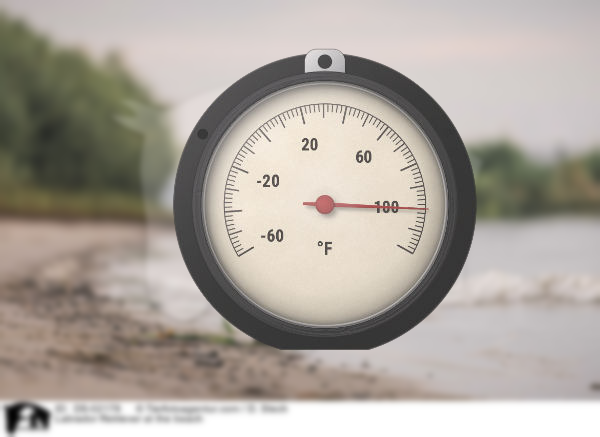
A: 100°F
